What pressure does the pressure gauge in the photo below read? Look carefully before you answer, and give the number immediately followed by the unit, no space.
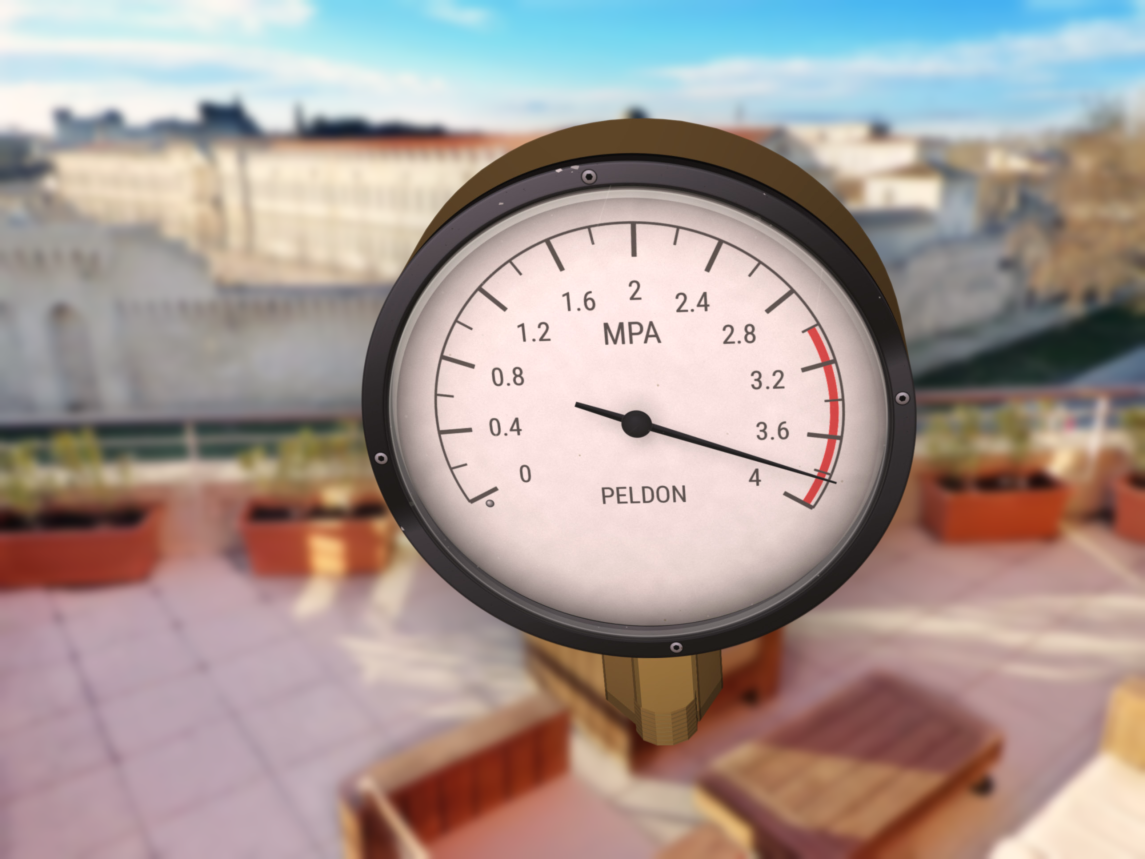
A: 3.8MPa
